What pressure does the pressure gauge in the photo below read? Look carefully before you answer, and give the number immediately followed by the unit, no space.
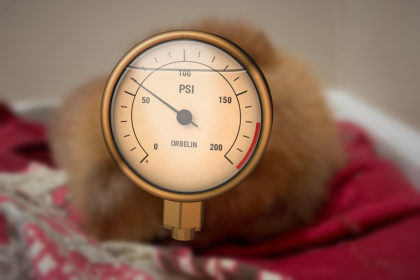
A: 60psi
